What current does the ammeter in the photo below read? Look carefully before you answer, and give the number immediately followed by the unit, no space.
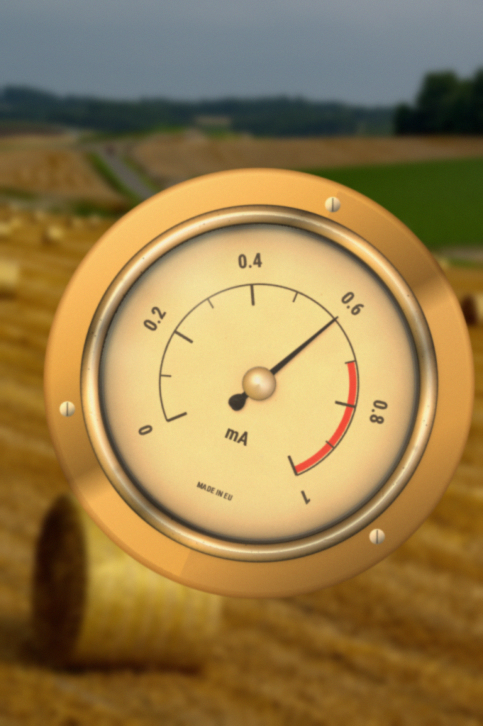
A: 0.6mA
